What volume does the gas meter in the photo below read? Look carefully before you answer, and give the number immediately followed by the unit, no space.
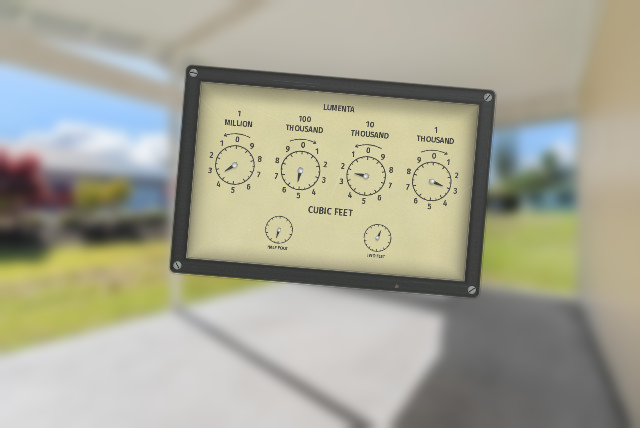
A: 352300ft³
